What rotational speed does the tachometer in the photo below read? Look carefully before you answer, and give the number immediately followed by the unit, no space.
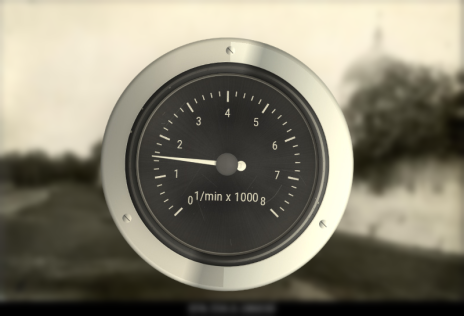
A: 1500rpm
